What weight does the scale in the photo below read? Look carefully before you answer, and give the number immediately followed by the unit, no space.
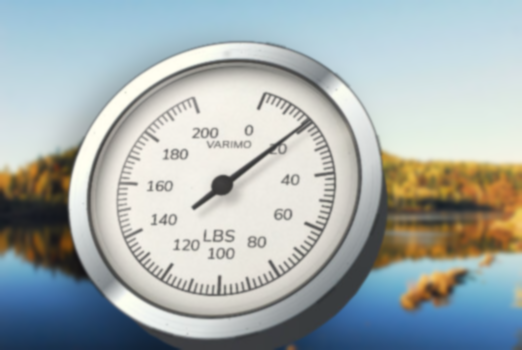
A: 20lb
